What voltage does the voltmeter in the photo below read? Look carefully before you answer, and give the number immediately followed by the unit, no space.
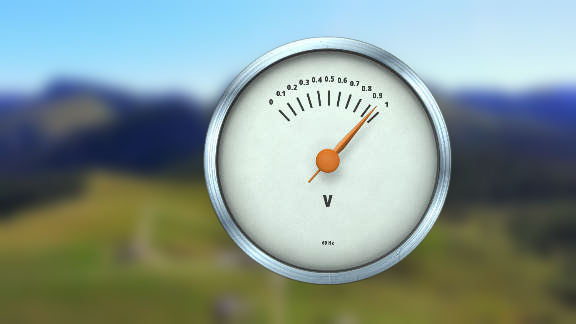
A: 0.95V
